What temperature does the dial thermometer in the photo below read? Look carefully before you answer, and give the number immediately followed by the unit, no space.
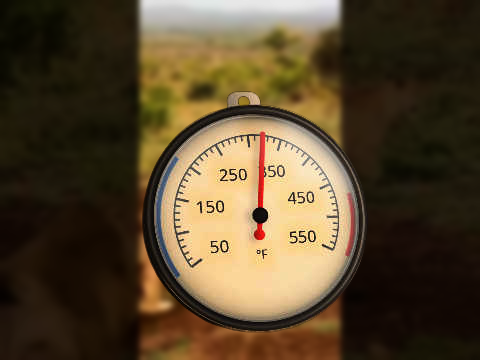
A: 320°F
